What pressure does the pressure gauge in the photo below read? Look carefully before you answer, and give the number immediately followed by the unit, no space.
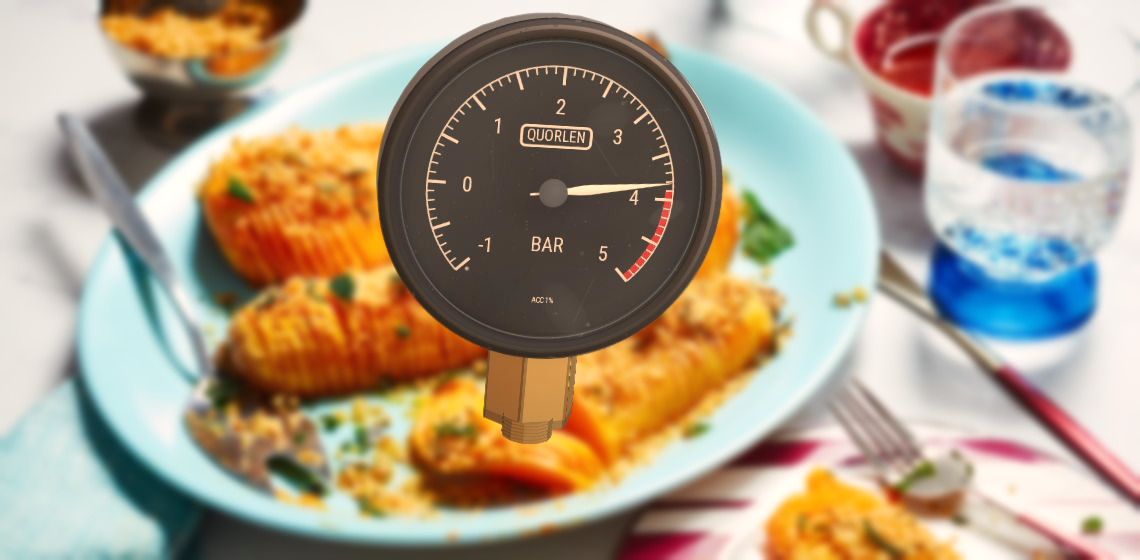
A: 3.8bar
